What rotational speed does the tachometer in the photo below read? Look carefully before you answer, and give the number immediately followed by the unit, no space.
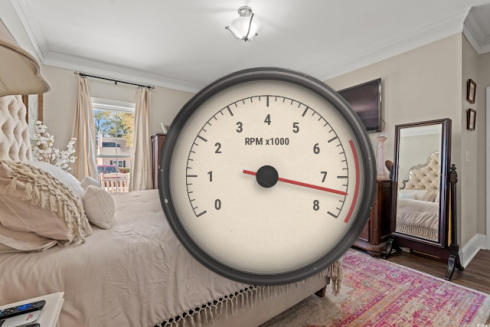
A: 7400rpm
